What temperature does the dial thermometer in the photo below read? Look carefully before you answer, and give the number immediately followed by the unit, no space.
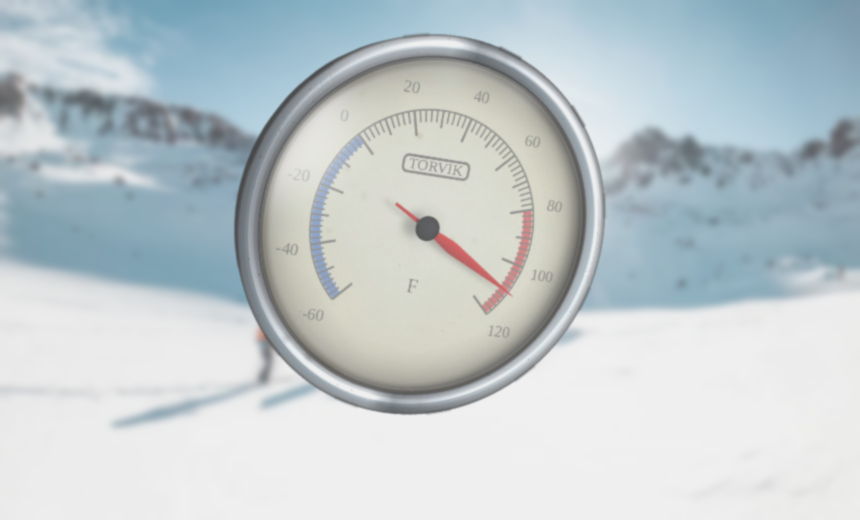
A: 110°F
